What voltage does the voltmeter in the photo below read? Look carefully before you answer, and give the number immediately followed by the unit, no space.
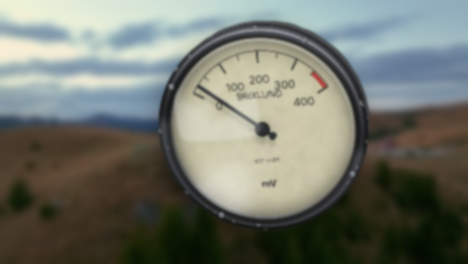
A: 25mV
